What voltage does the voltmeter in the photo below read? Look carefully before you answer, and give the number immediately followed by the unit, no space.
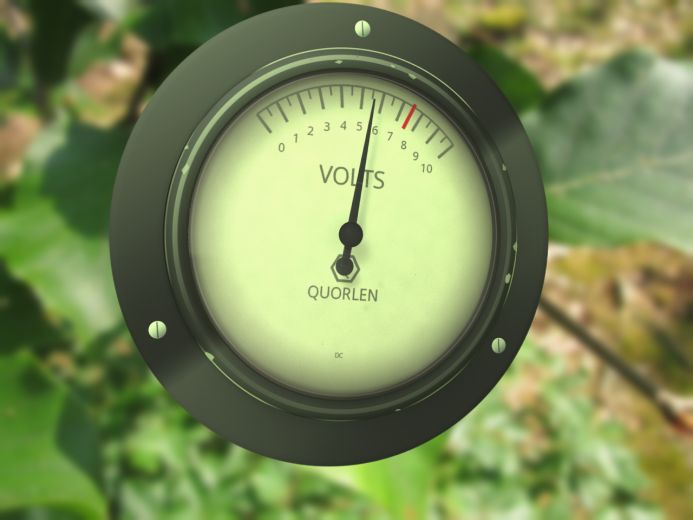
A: 5.5V
